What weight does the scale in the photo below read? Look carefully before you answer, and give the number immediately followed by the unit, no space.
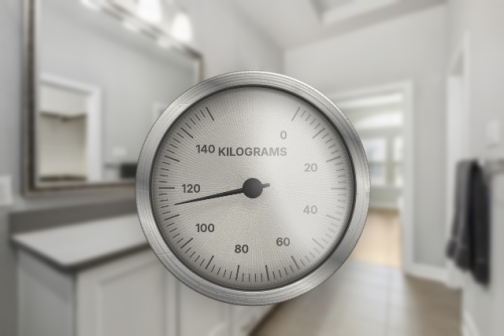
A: 114kg
